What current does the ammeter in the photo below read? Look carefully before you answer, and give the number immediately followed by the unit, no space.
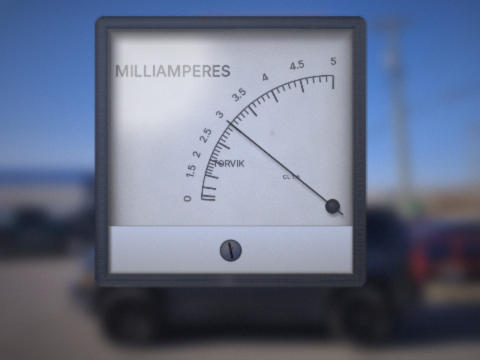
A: 3mA
